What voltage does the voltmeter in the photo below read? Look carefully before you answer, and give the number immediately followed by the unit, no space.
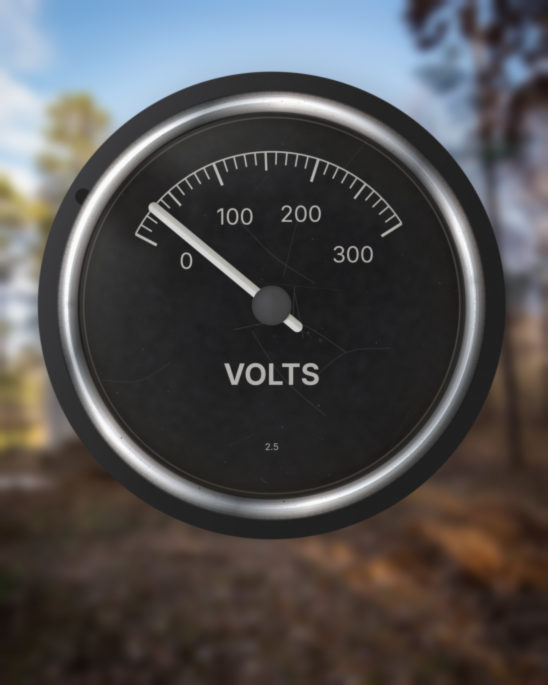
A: 30V
